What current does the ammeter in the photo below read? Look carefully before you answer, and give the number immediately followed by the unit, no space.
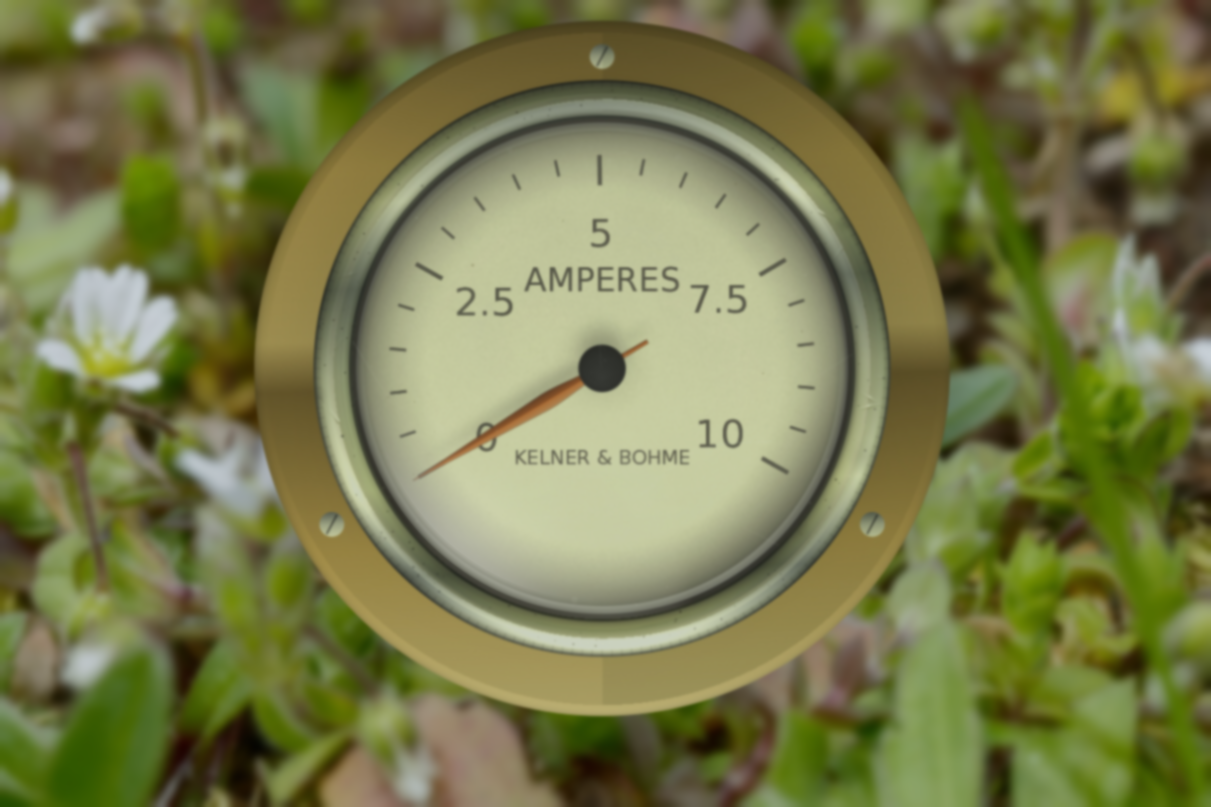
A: 0A
